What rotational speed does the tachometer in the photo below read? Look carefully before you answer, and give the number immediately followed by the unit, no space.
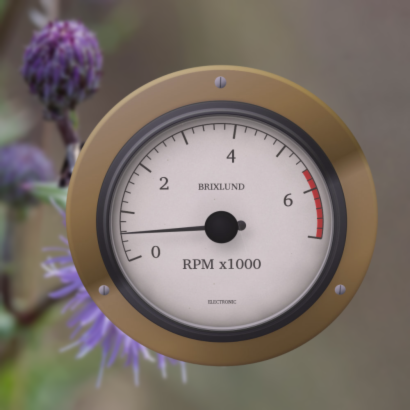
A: 600rpm
